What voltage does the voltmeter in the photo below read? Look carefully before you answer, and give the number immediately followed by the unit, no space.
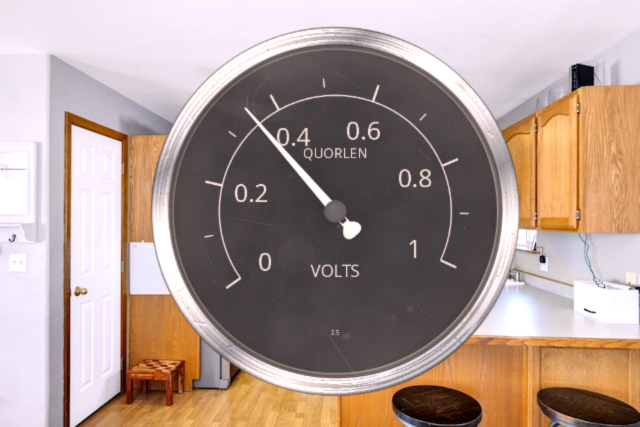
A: 0.35V
